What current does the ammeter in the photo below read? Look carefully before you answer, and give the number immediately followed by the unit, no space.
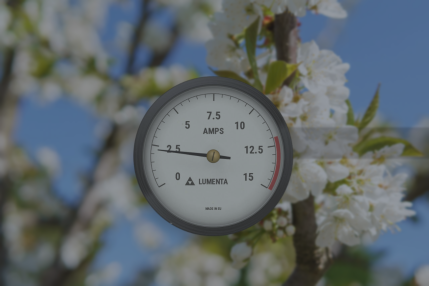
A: 2.25A
